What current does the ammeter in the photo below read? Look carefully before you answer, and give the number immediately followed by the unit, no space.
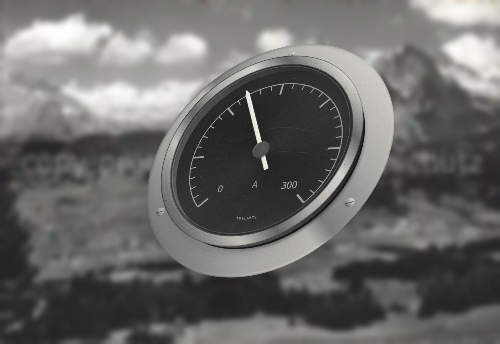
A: 120A
